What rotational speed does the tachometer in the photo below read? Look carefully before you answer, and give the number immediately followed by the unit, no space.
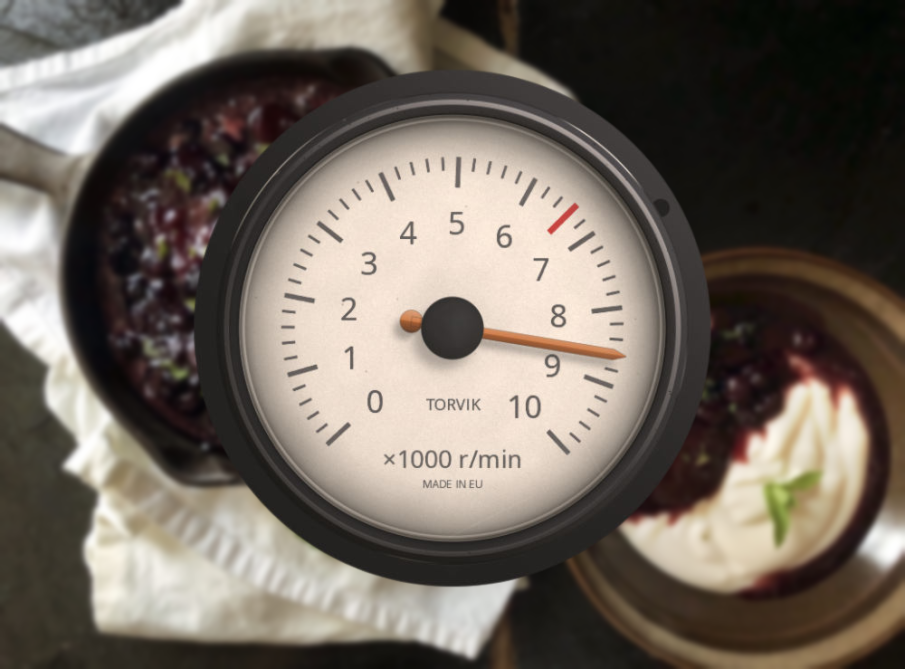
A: 8600rpm
